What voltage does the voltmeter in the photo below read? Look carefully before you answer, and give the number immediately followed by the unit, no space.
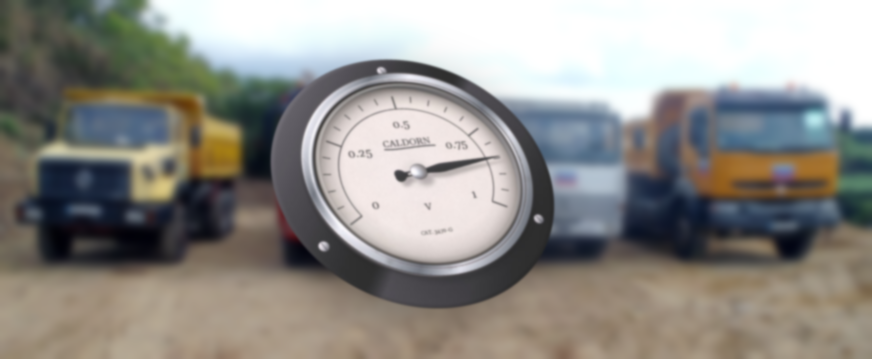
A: 0.85V
